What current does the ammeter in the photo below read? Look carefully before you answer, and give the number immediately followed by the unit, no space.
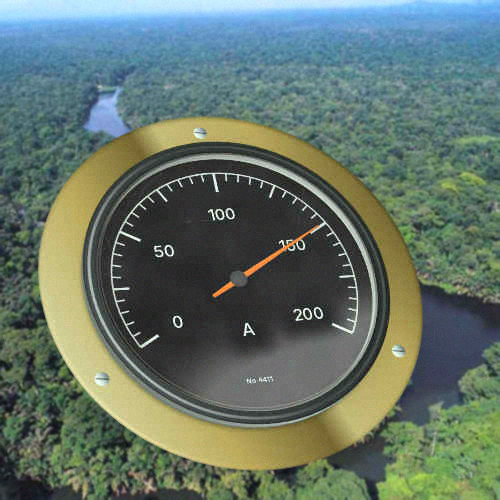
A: 150A
